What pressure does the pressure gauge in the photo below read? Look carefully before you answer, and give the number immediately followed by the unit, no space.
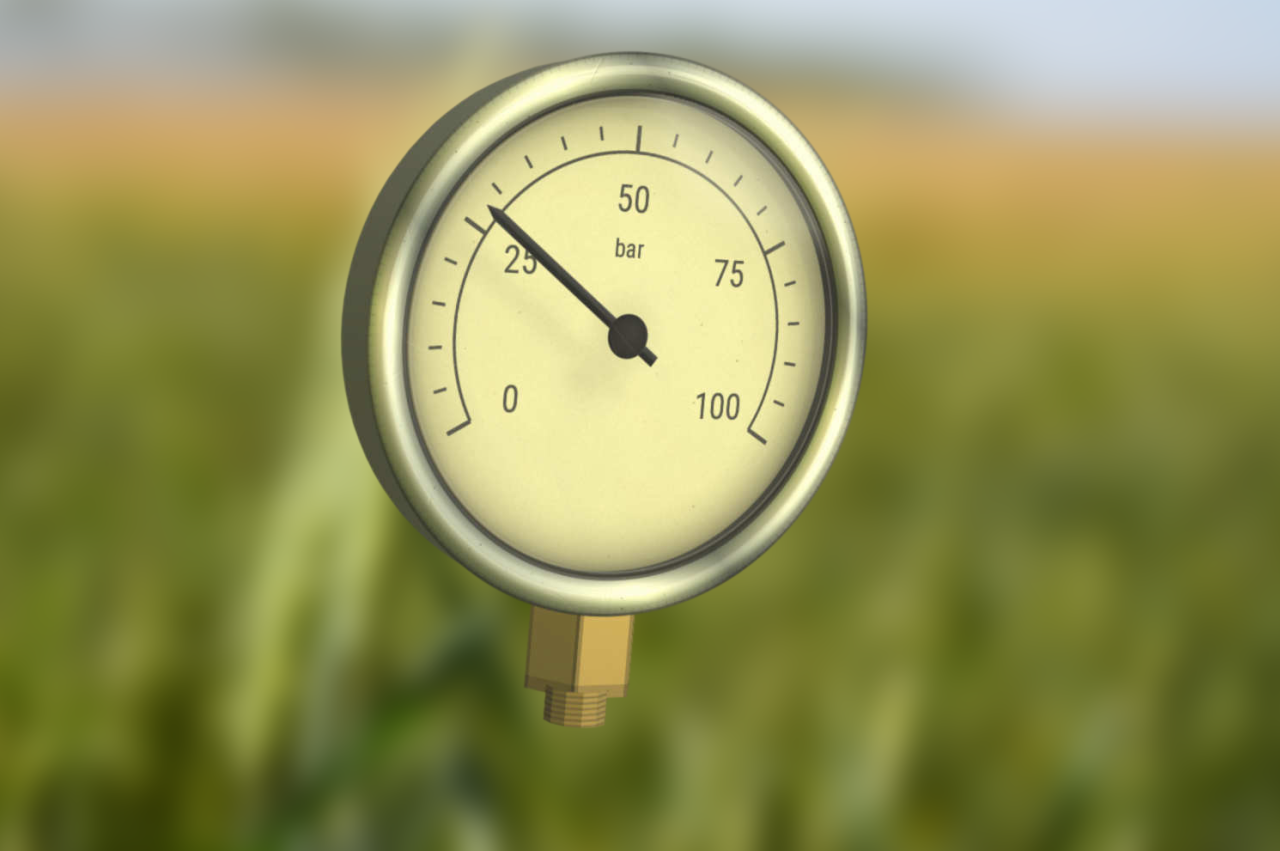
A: 27.5bar
